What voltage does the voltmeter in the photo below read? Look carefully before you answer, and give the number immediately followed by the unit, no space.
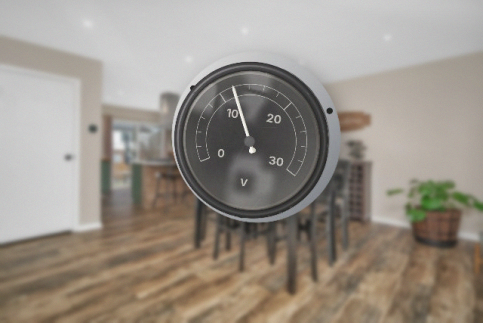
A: 12V
